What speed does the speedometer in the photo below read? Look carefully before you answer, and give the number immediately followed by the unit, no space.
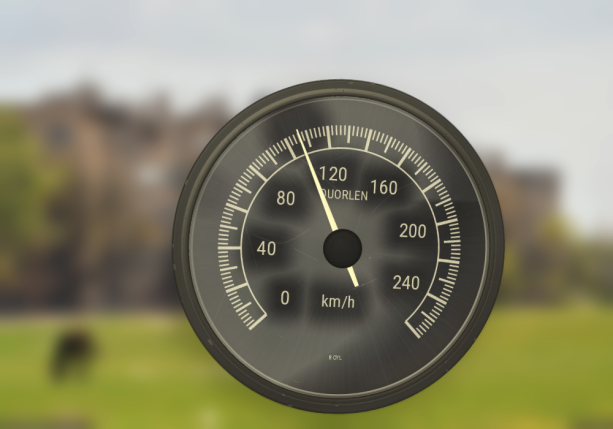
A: 106km/h
